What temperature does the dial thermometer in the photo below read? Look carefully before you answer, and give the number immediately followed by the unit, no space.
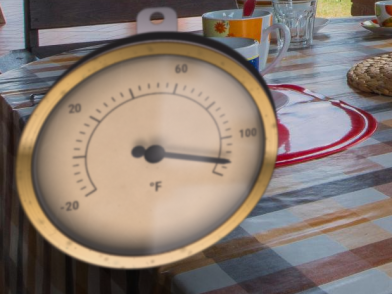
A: 112°F
